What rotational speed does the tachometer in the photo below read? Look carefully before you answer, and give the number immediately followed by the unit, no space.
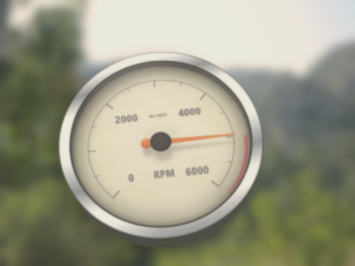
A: 5000rpm
